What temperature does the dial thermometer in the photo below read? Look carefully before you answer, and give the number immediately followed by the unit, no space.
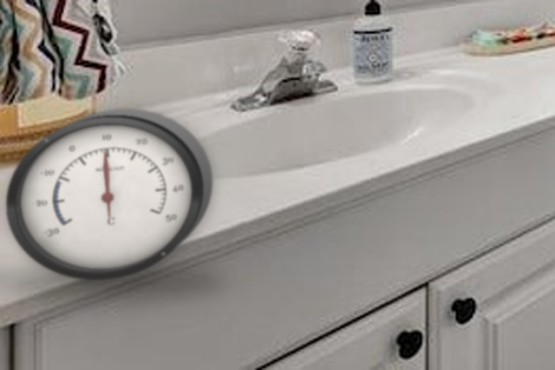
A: 10°C
